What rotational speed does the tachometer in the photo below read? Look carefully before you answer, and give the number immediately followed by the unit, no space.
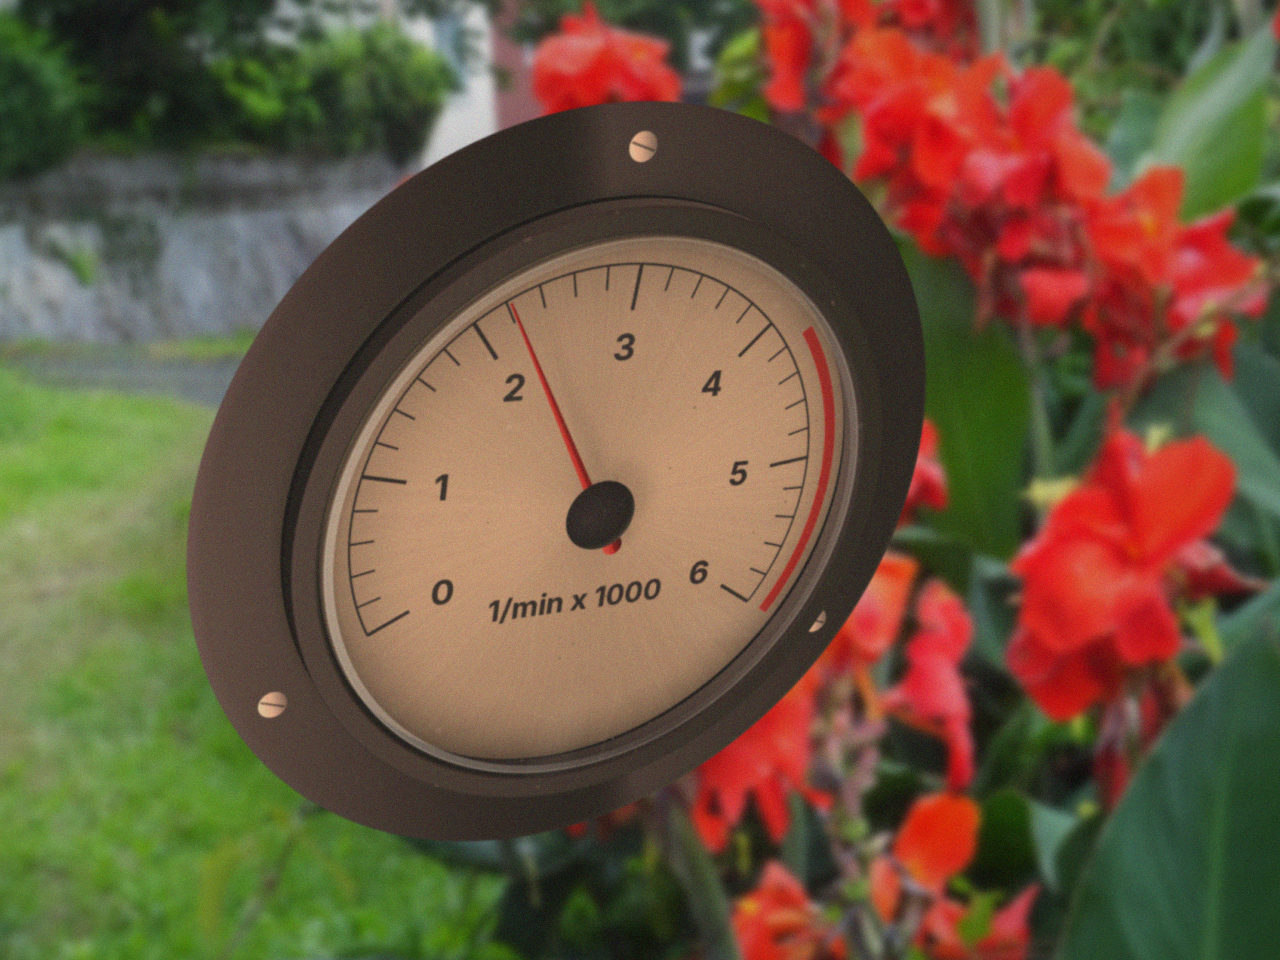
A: 2200rpm
